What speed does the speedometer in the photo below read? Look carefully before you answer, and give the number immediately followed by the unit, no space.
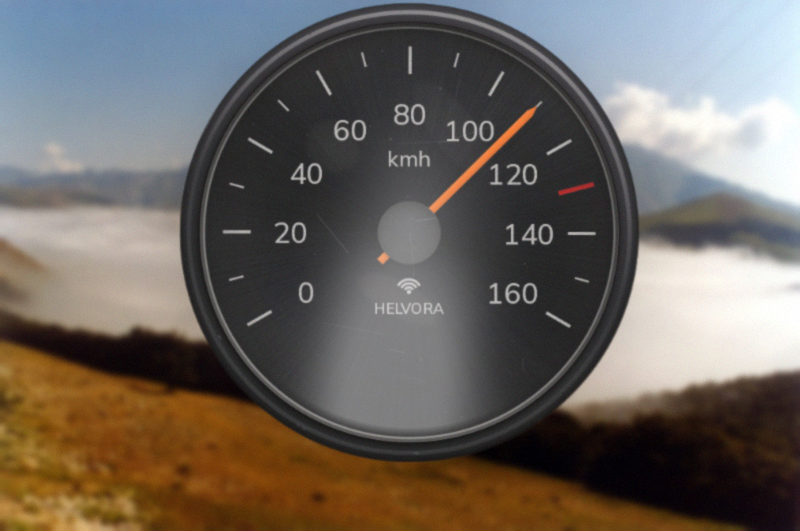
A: 110km/h
